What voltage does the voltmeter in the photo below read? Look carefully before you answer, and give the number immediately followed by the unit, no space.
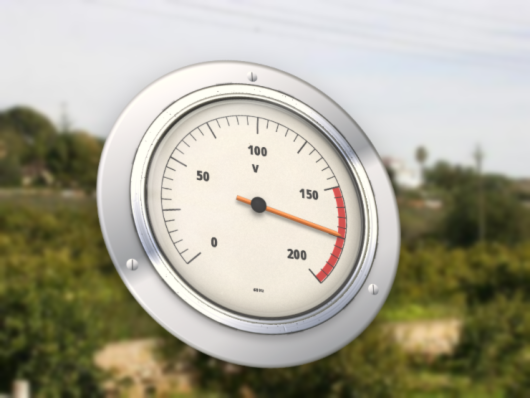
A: 175V
